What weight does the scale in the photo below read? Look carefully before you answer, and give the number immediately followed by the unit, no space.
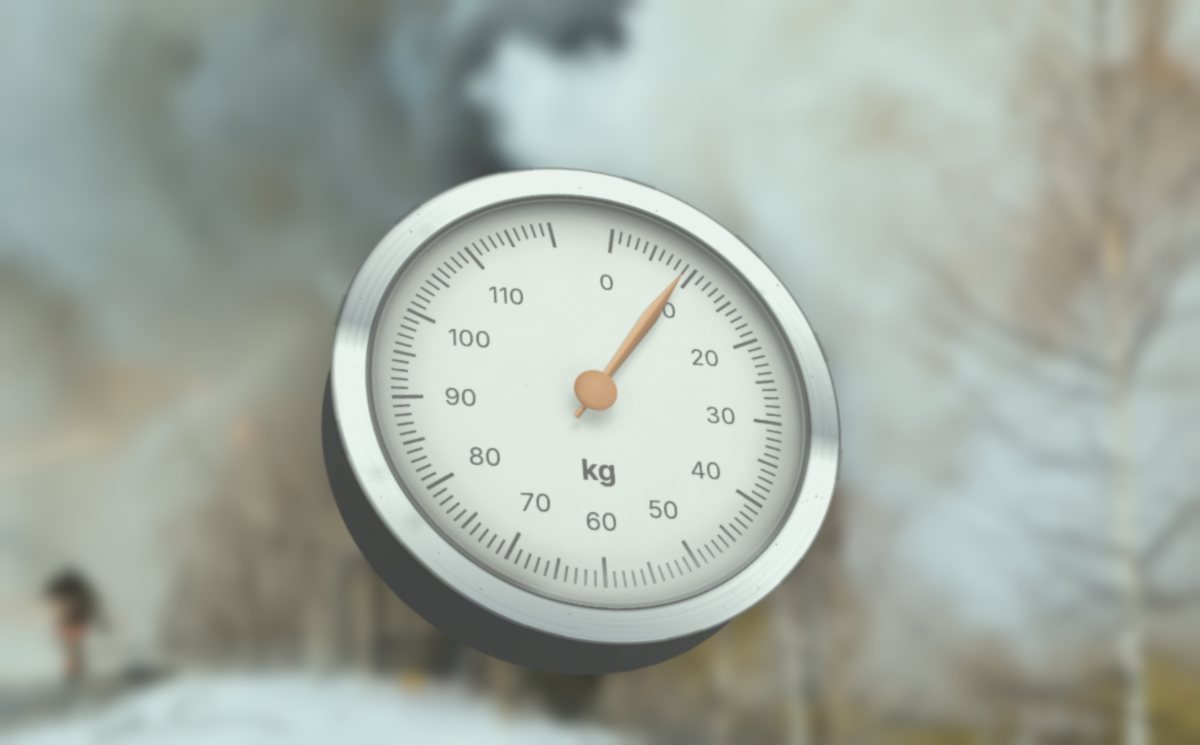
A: 9kg
